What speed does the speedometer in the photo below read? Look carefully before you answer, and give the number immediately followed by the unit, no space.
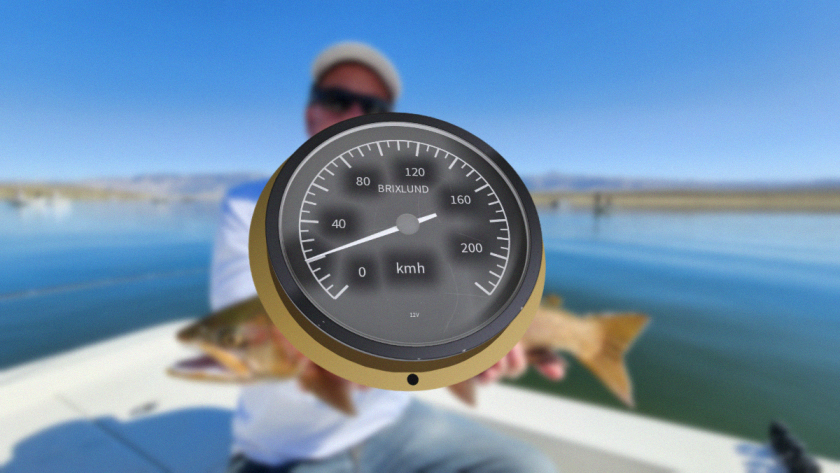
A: 20km/h
